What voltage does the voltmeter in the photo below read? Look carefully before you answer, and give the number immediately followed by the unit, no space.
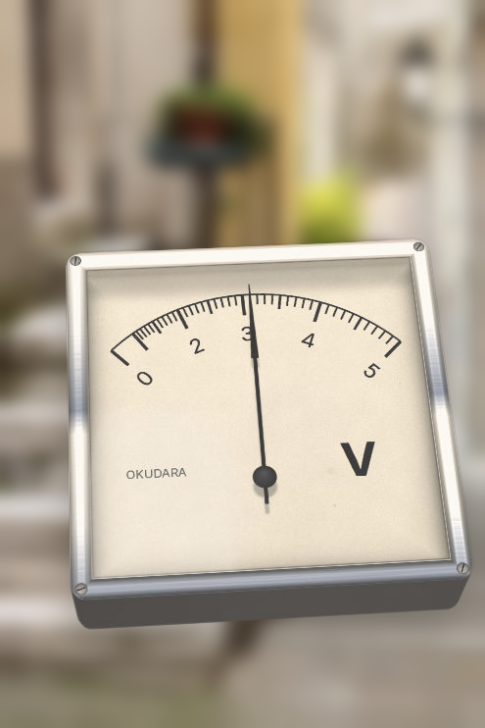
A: 3.1V
